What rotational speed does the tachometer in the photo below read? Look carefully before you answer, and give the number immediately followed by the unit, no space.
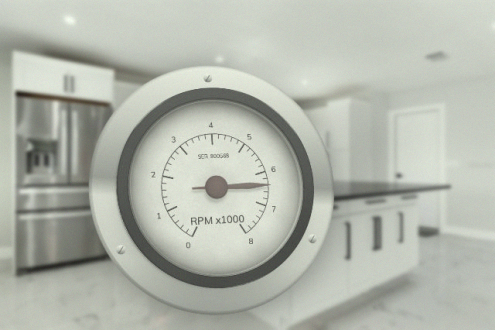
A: 6400rpm
